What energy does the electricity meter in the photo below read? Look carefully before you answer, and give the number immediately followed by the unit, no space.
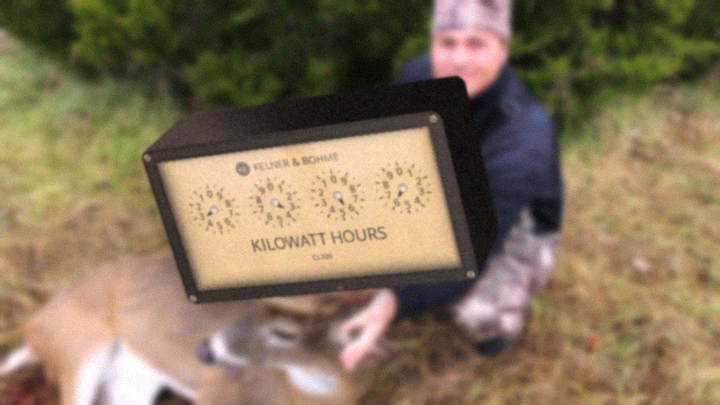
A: 3356kWh
